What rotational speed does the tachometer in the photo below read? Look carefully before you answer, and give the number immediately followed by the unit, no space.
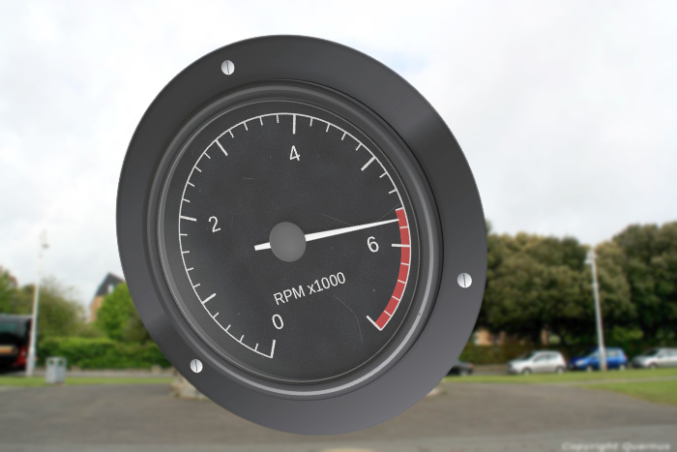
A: 5700rpm
